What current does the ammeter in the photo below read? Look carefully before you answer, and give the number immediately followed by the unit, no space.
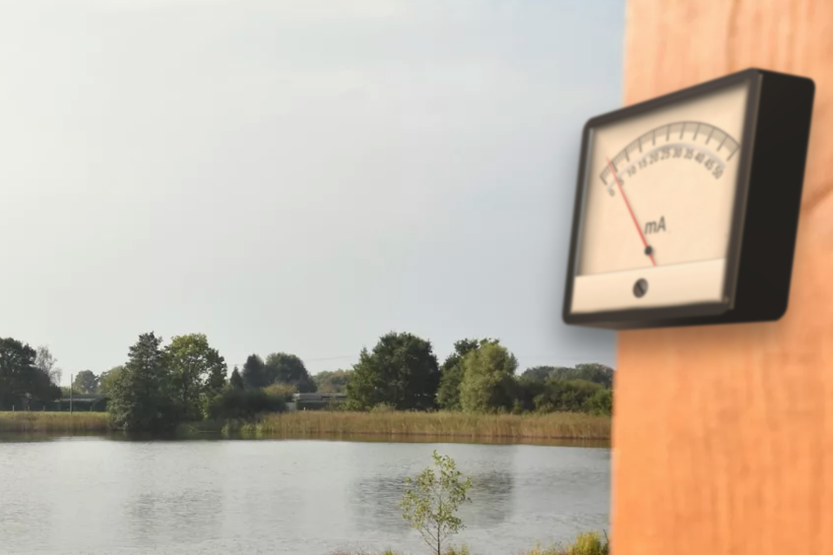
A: 5mA
